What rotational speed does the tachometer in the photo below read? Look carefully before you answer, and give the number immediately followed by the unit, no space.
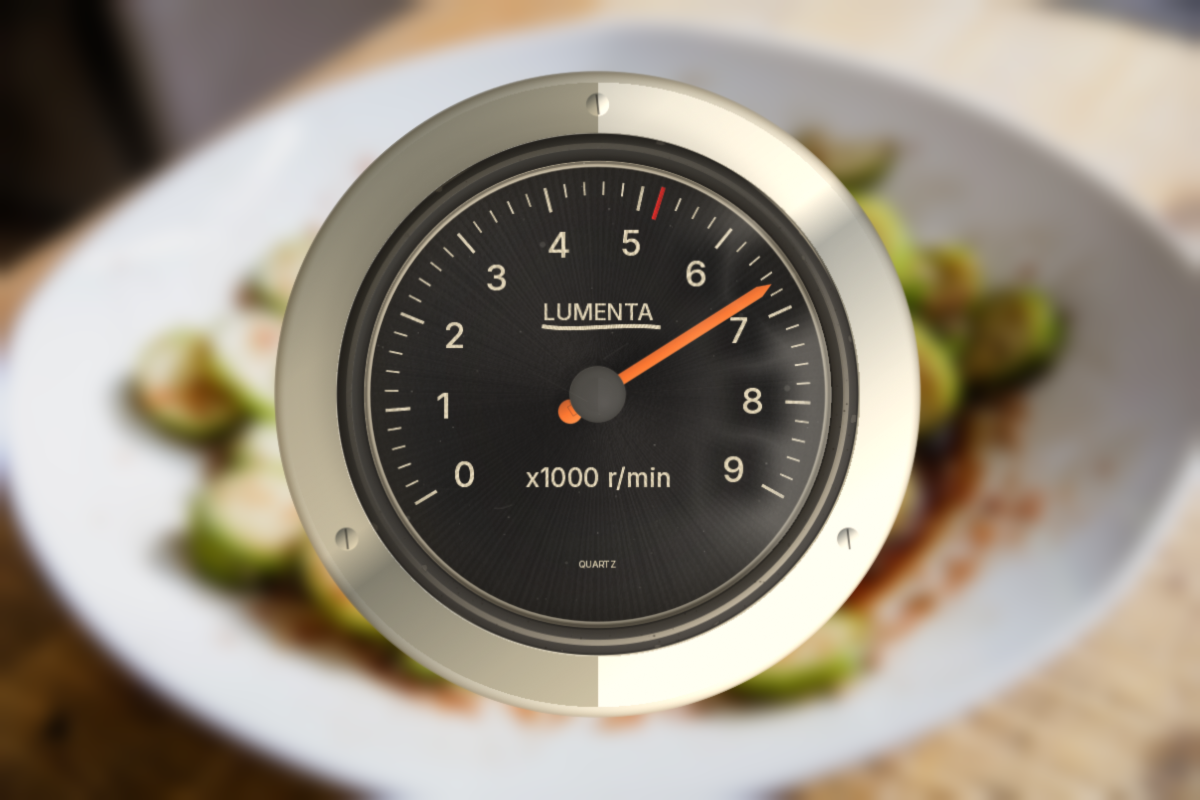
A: 6700rpm
